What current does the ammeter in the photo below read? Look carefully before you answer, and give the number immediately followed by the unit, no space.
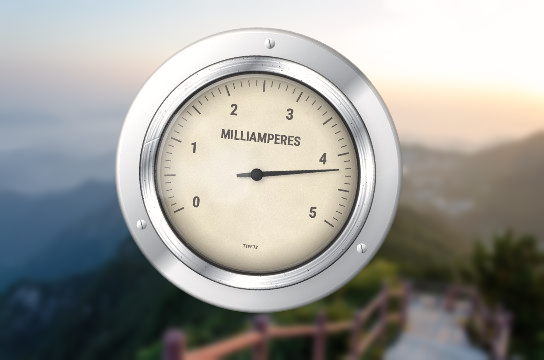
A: 4.2mA
